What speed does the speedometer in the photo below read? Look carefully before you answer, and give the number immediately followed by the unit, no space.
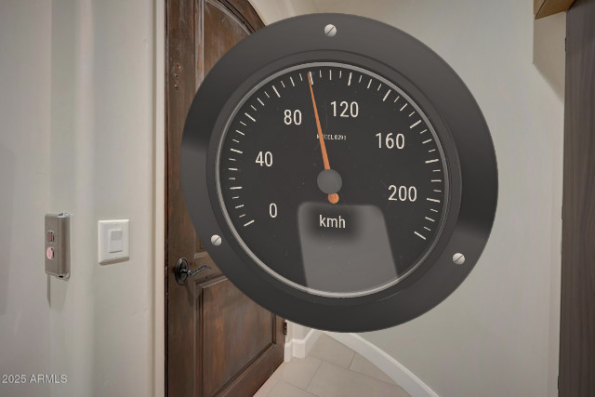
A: 100km/h
